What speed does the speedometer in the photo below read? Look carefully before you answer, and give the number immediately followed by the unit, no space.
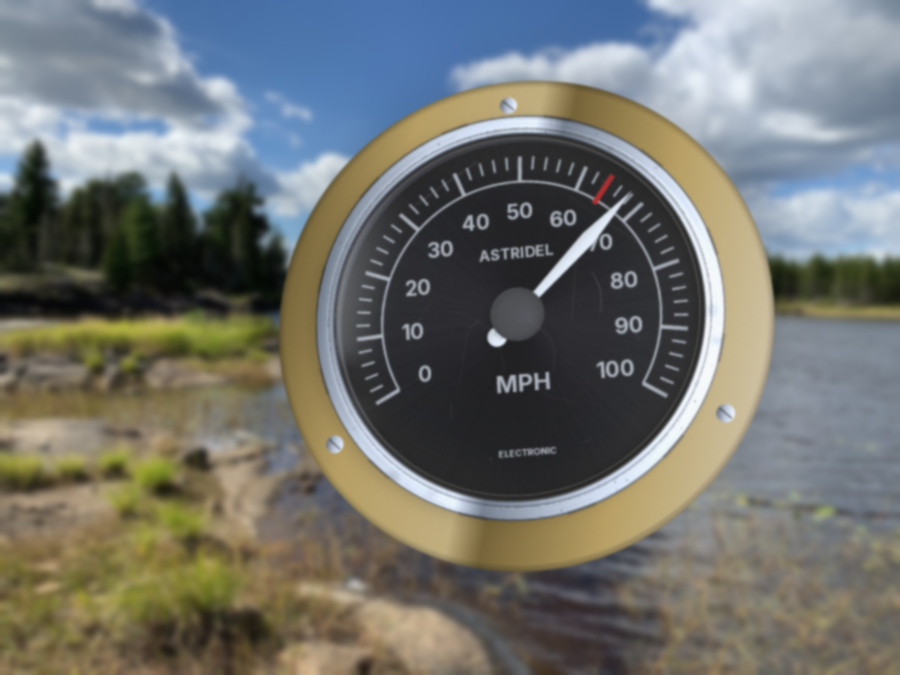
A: 68mph
